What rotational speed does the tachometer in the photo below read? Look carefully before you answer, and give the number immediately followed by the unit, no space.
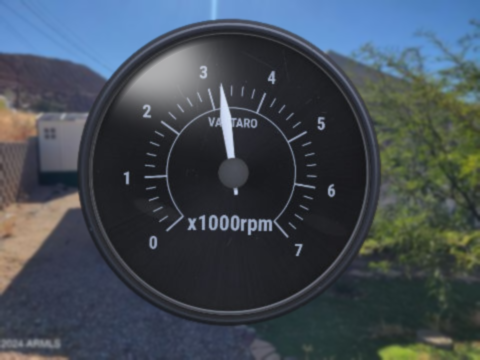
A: 3200rpm
